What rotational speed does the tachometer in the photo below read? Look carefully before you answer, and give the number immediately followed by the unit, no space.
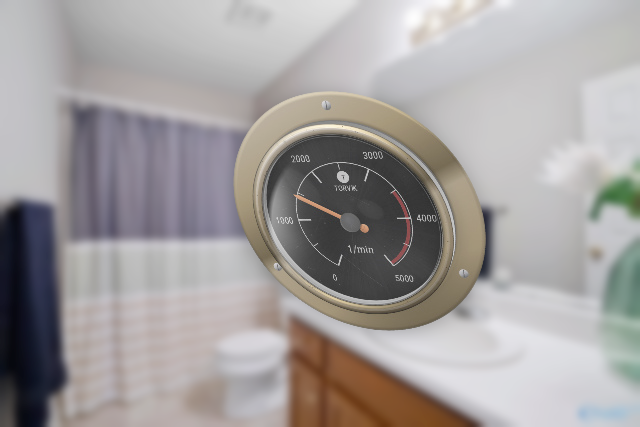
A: 1500rpm
